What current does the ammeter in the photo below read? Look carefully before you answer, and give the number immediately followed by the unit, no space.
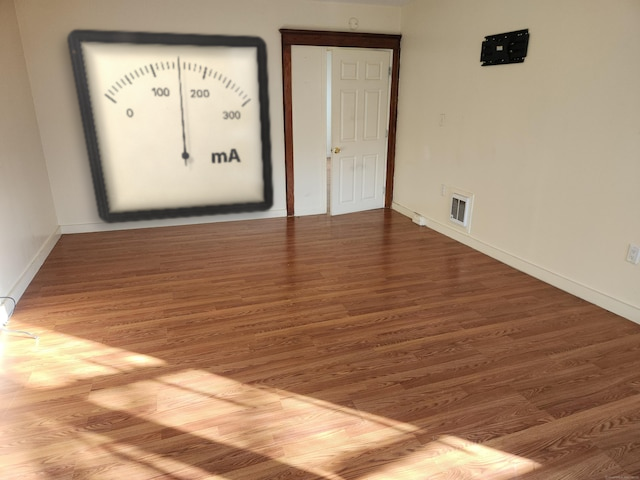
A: 150mA
